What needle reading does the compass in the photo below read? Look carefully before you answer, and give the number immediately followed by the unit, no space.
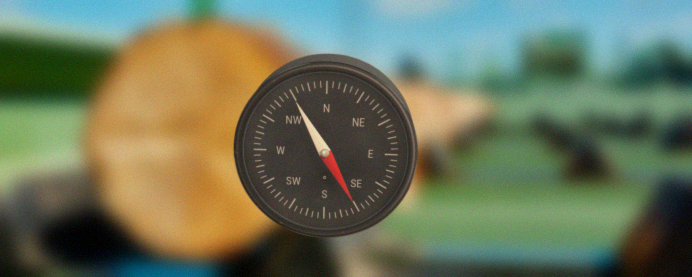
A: 150°
